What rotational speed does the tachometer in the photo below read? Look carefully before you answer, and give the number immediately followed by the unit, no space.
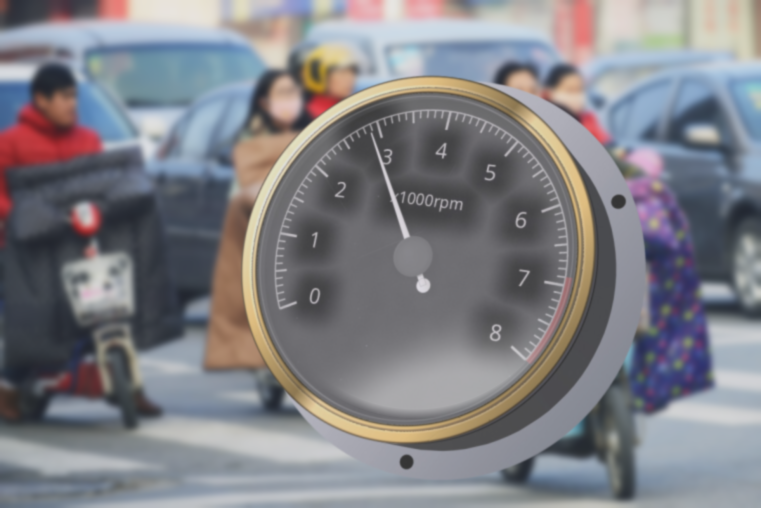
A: 2900rpm
